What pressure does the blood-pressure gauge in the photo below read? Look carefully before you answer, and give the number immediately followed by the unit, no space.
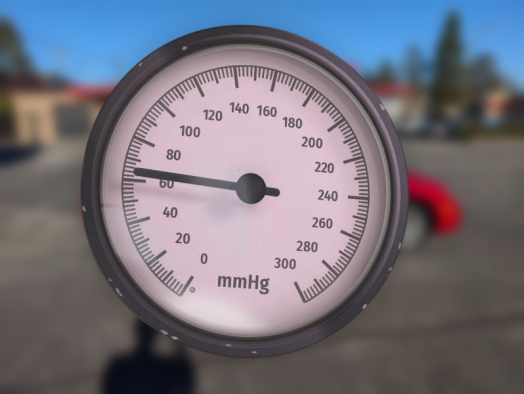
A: 64mmHg
